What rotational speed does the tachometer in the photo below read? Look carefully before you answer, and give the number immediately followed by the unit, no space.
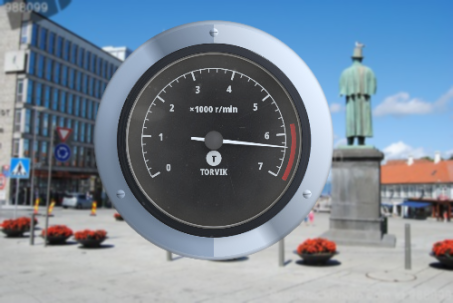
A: 6300rpm
